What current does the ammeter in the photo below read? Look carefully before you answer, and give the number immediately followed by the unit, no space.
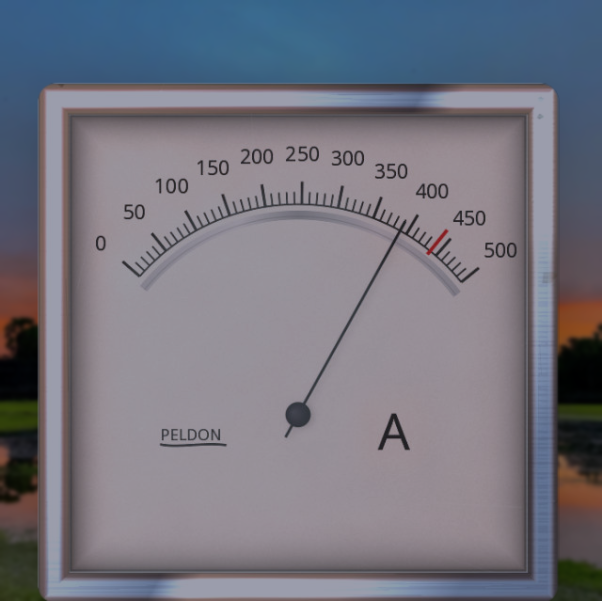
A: 390A
